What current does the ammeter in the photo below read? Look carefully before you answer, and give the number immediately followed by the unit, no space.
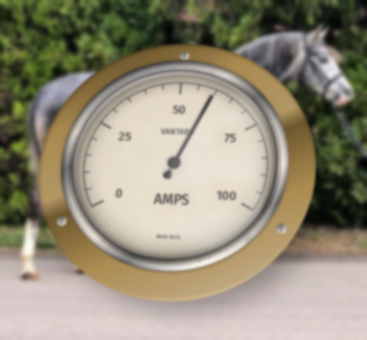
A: 60A
